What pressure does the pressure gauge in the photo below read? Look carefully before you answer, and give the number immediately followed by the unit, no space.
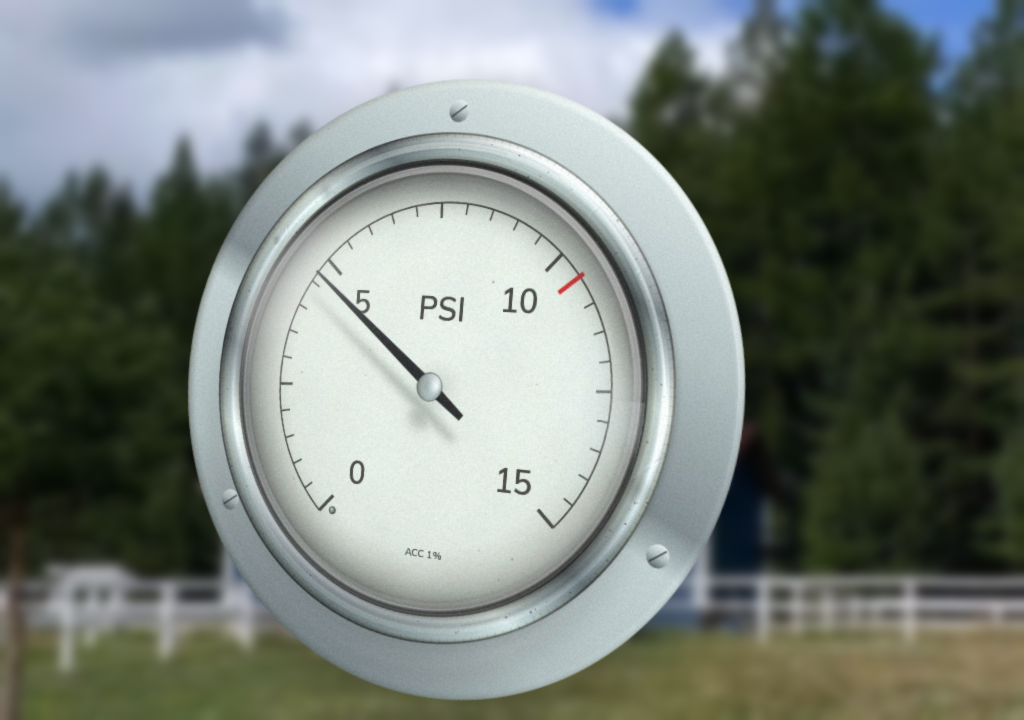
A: 4.75psi
